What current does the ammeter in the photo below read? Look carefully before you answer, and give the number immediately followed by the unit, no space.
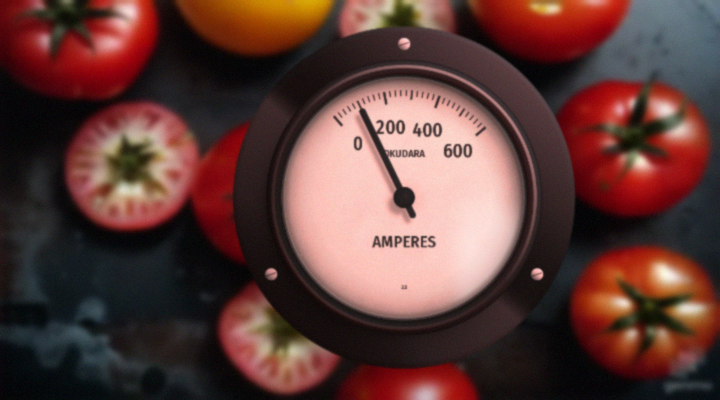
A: 100A
